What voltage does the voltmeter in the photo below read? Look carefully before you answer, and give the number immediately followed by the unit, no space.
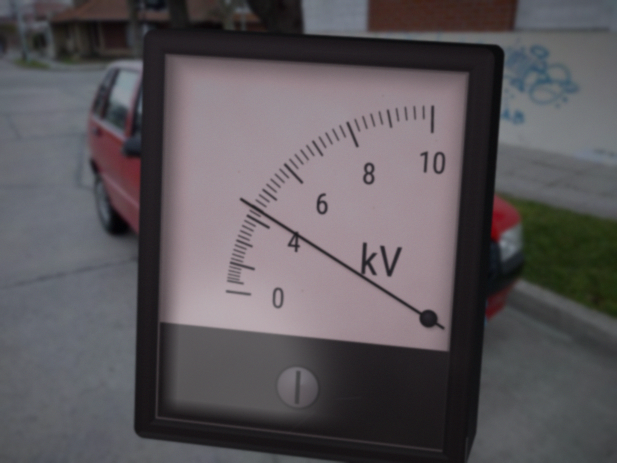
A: 4.4kV
